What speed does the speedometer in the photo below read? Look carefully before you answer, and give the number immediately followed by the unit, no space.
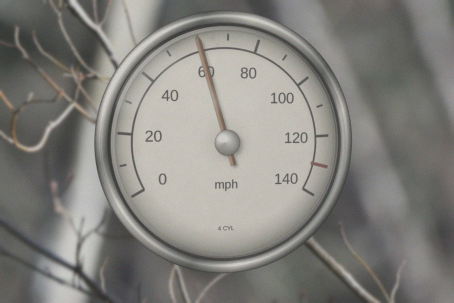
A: 60mph
